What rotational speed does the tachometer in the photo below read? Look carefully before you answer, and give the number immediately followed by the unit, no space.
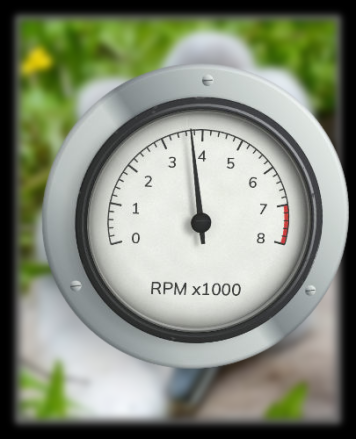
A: 3700rpm
